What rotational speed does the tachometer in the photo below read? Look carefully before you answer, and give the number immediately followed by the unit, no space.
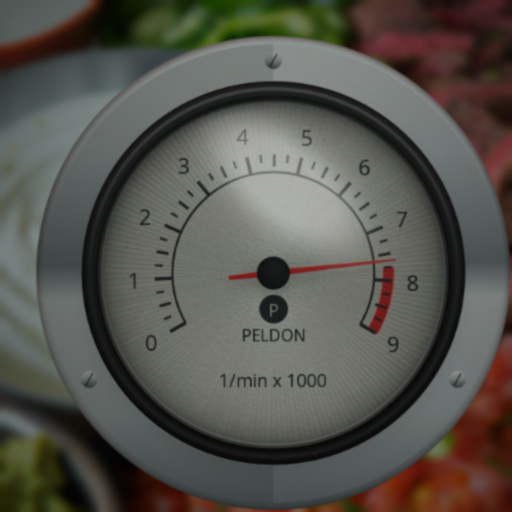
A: 7625rpm
